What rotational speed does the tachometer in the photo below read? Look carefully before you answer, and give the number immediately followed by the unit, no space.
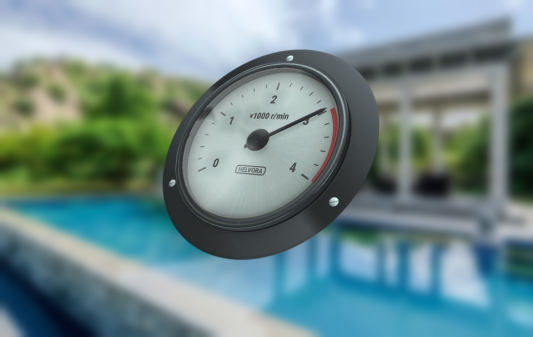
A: 3000rpm
